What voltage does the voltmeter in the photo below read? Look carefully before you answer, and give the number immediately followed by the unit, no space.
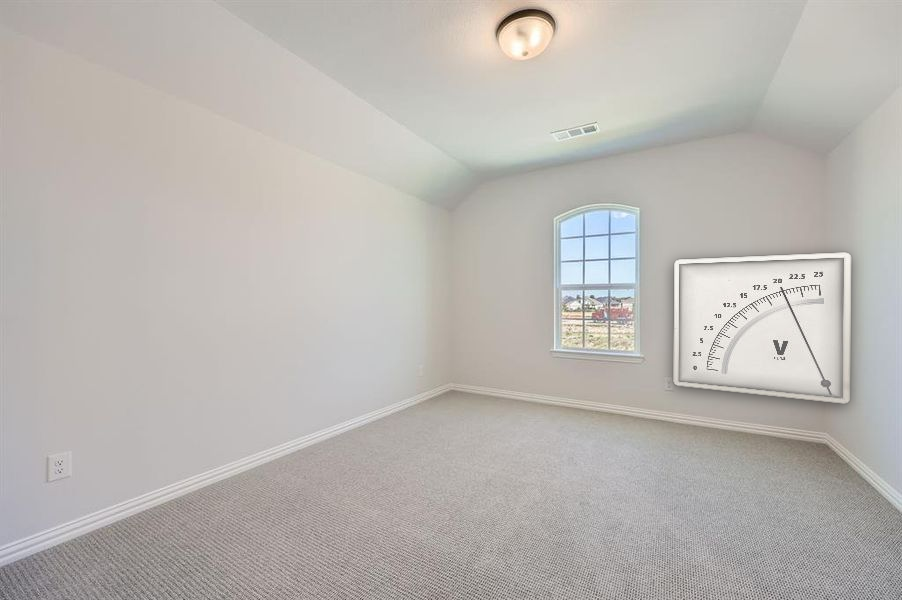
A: 20V
